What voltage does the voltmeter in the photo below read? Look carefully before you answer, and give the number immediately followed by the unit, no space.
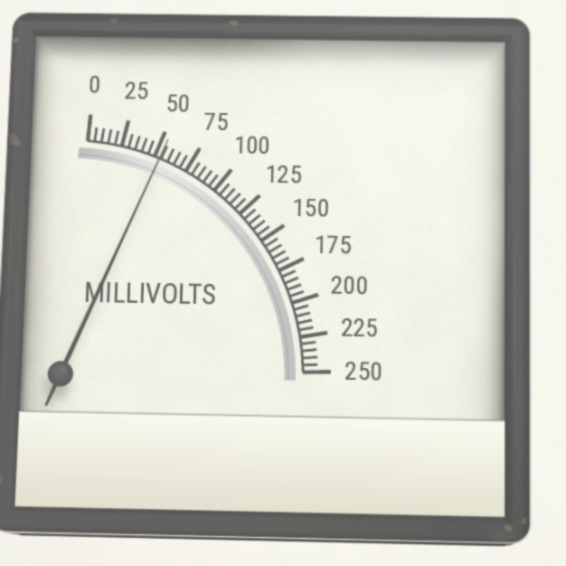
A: 55mV
